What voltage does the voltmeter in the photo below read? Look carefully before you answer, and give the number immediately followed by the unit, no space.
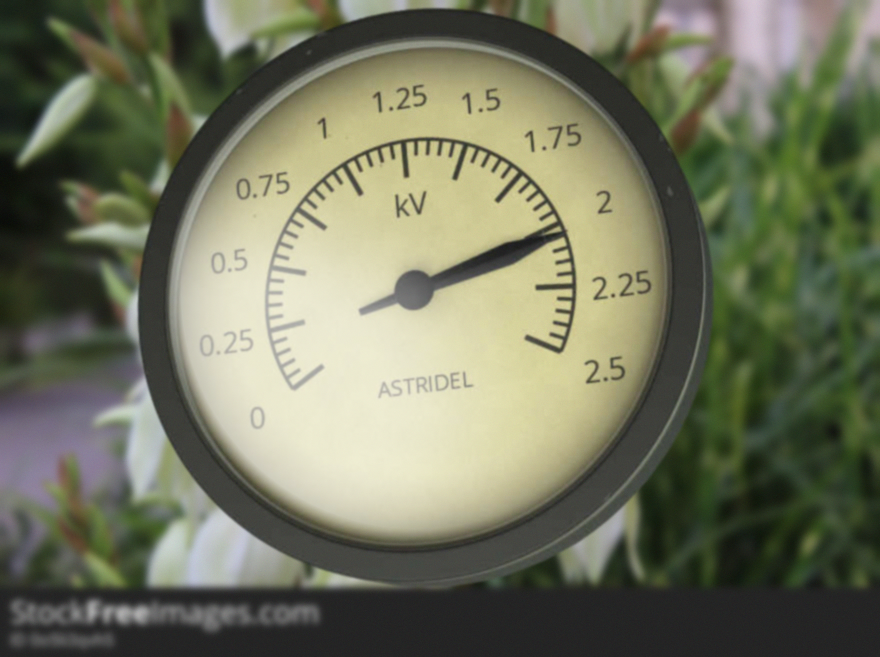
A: 2.05kV
